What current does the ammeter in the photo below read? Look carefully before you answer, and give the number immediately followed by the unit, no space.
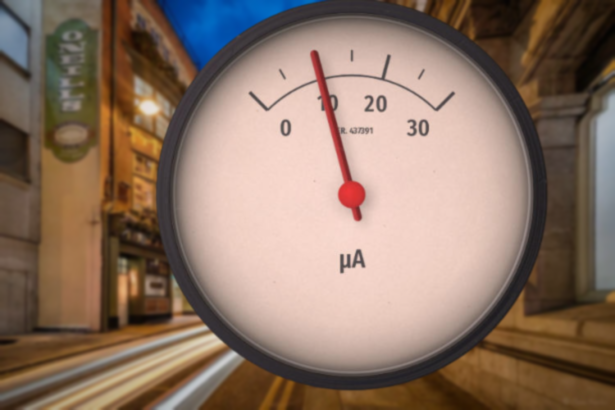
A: 10µA
